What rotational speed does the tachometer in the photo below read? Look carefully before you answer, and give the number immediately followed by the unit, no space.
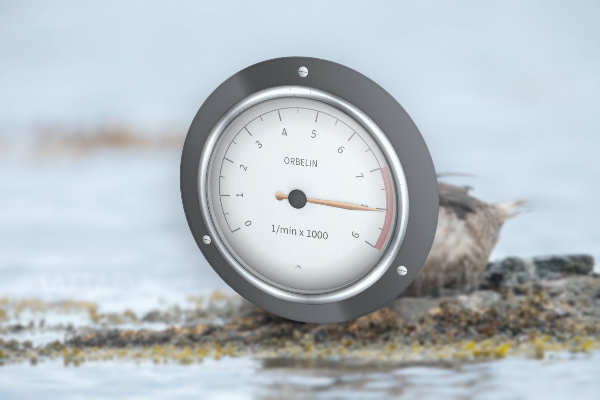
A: 8000rpm
